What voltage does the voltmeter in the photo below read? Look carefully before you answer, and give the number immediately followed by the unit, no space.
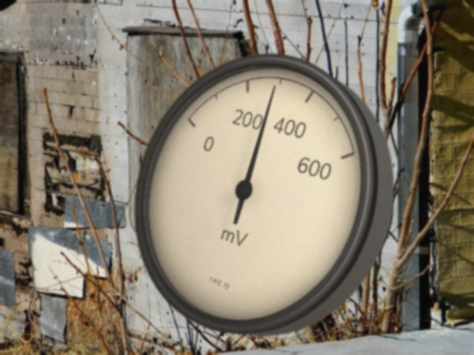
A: 300mV
